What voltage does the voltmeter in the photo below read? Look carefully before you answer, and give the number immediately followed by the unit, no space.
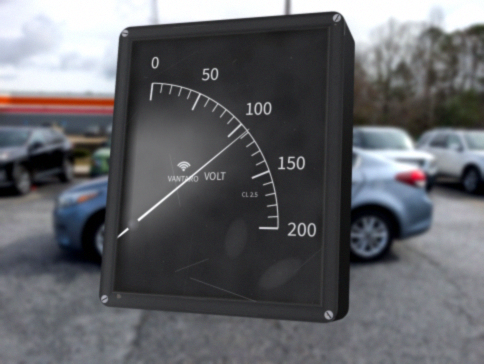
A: 110V
